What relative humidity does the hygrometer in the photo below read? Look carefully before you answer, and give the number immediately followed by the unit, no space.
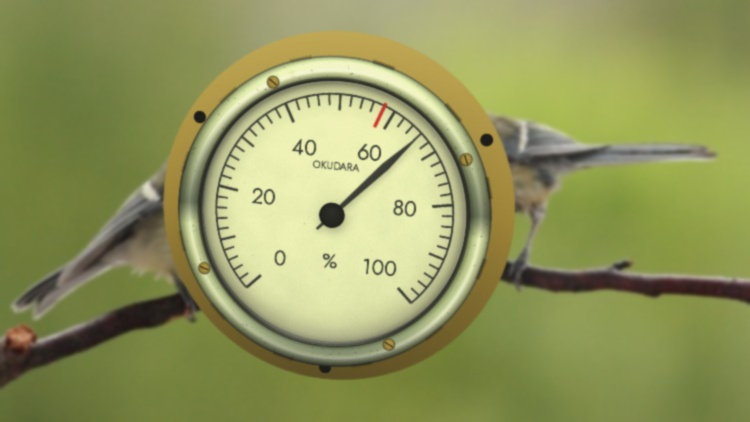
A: 66%
